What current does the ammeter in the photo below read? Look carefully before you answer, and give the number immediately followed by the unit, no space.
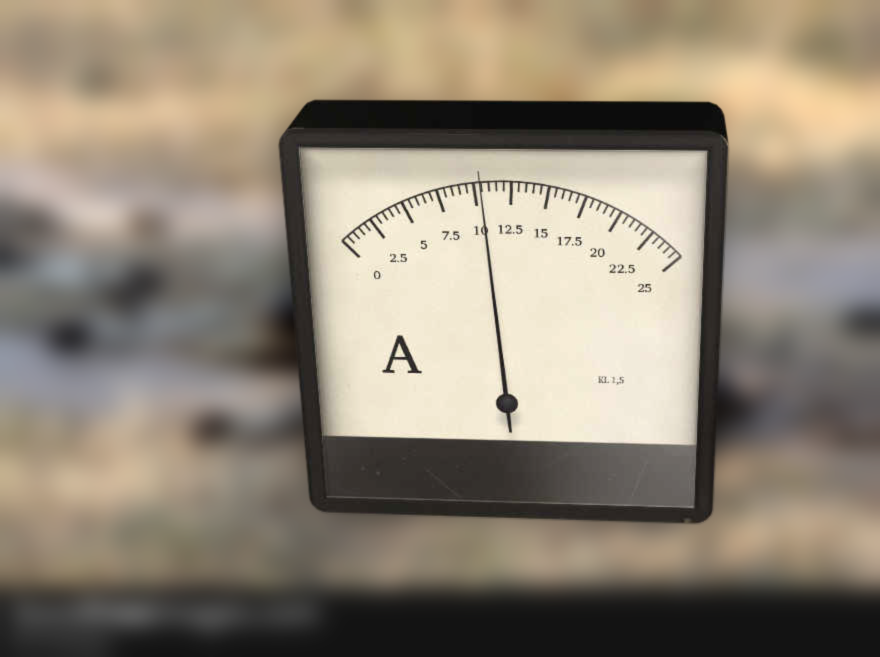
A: 10.5A
